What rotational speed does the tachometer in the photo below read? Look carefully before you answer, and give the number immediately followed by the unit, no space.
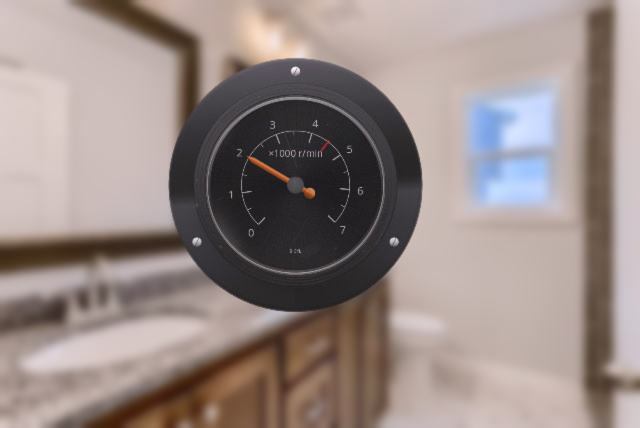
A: 2000rpm
